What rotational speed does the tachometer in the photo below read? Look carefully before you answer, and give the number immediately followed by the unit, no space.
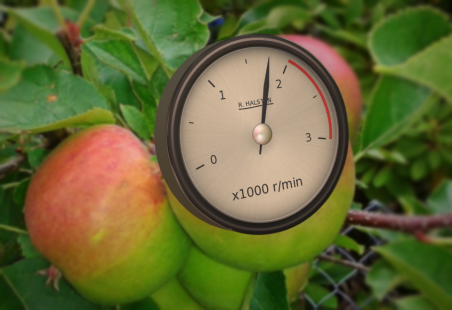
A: 1750rpm
